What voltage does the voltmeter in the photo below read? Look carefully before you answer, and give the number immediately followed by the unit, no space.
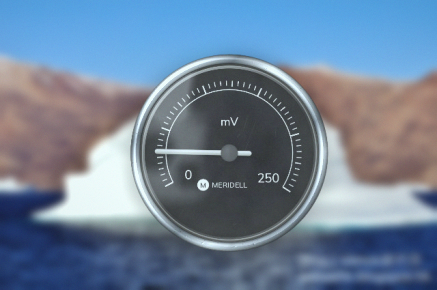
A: 30mV
